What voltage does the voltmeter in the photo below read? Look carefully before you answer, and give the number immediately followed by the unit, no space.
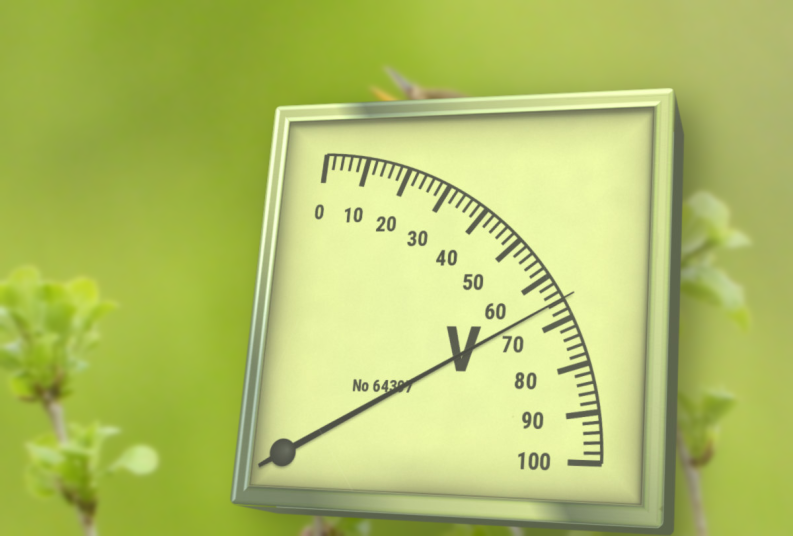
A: 66V
